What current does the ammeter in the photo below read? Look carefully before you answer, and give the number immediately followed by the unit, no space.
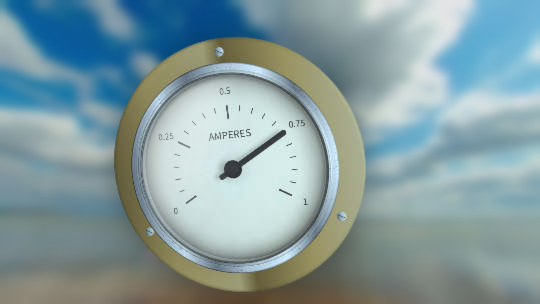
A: 0.75A
